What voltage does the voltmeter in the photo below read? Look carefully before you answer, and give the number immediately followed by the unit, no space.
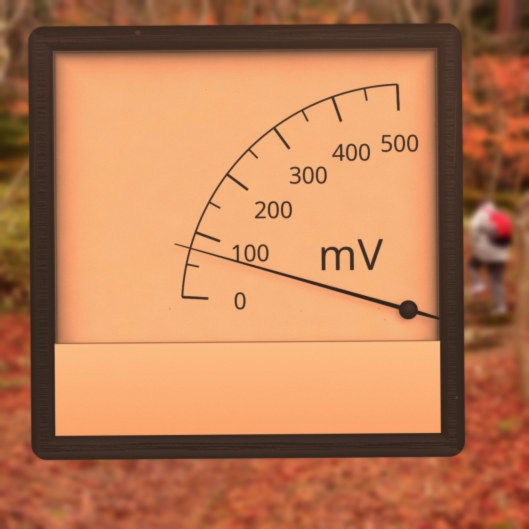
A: 75mV
